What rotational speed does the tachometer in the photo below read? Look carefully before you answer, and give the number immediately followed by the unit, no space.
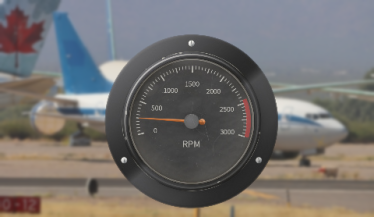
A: 250rpm
